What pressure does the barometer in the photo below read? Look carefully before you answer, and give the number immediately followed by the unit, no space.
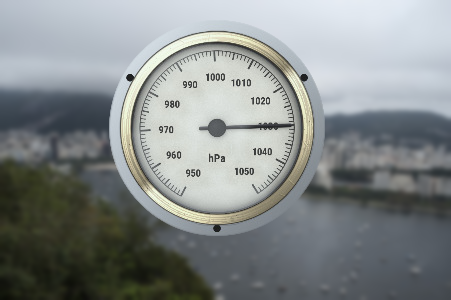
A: 1030hPa
